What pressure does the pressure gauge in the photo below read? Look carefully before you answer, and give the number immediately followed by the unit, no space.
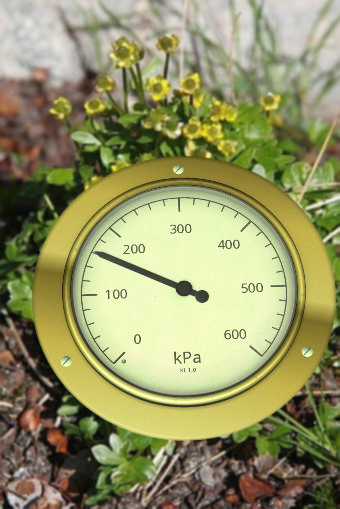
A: 160kPa
